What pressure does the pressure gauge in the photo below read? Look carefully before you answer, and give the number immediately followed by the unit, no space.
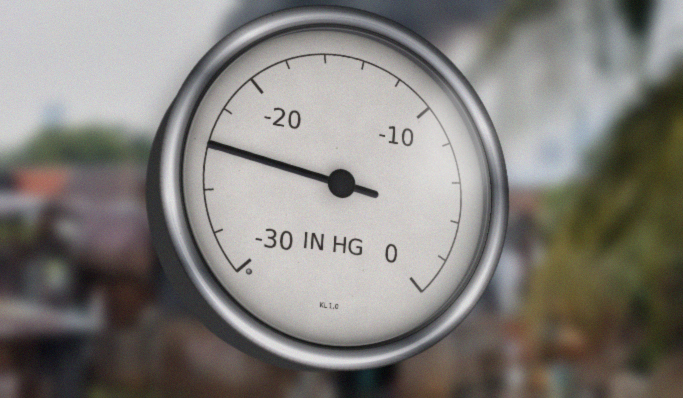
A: -24inHg
